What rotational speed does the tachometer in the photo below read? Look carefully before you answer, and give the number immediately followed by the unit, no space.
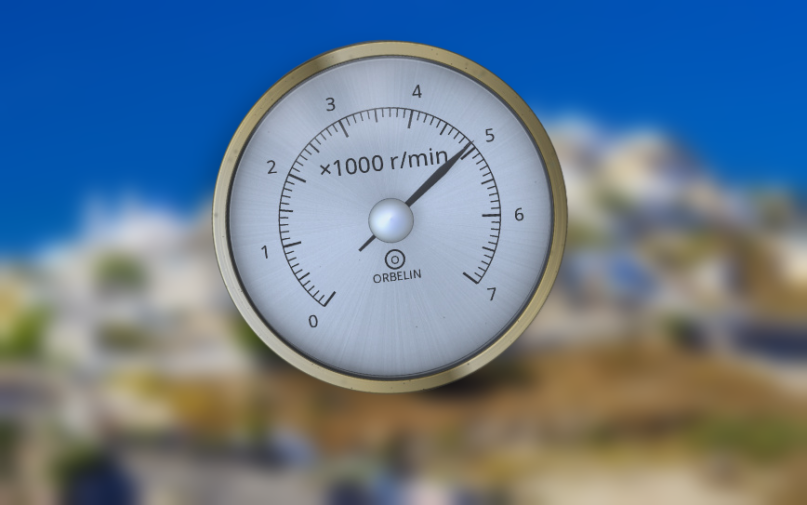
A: 4900rpm
